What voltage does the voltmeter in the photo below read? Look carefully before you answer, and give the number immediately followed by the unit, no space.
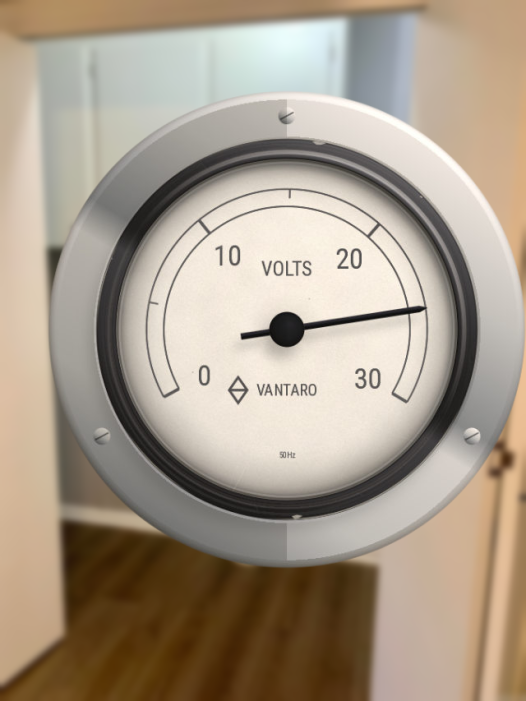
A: 25V
